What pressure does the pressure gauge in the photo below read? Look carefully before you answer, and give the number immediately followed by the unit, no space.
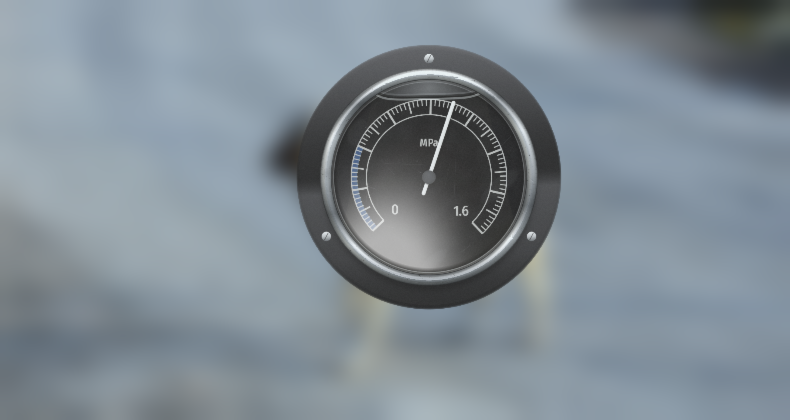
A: 0.9MPa
